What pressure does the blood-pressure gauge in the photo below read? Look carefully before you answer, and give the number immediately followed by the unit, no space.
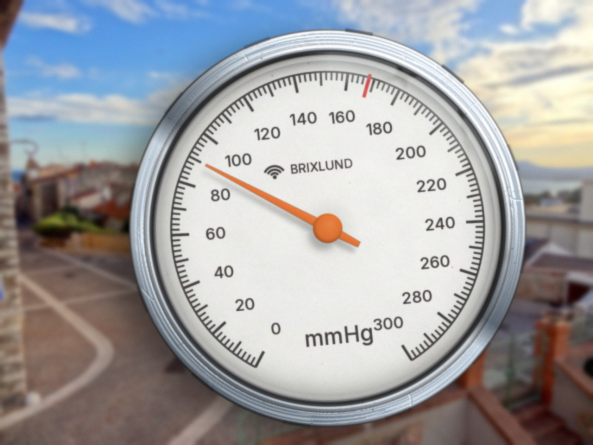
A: 90mmHg
